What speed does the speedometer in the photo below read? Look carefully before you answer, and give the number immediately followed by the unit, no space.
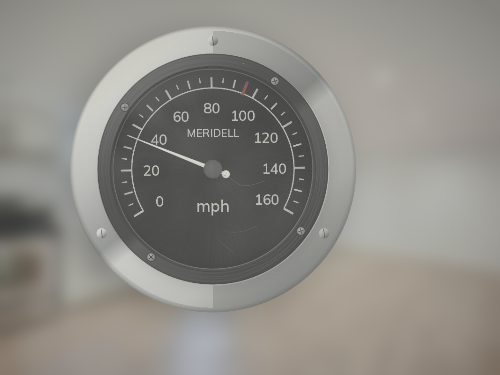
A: 35mph
